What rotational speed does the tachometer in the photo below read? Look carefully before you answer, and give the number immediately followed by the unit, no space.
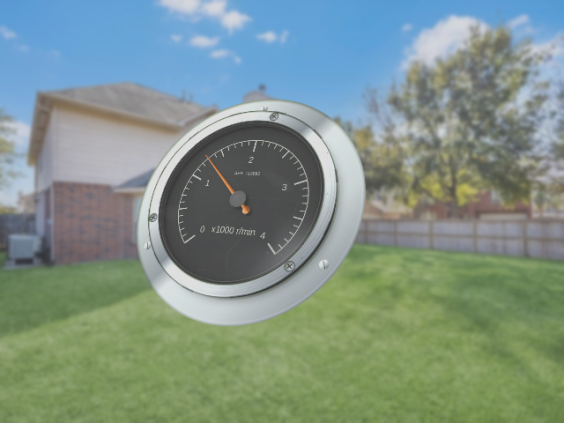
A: 1300rpm
